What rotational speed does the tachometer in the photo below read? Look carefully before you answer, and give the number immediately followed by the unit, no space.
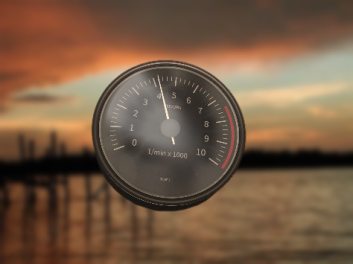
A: 4200rpm
